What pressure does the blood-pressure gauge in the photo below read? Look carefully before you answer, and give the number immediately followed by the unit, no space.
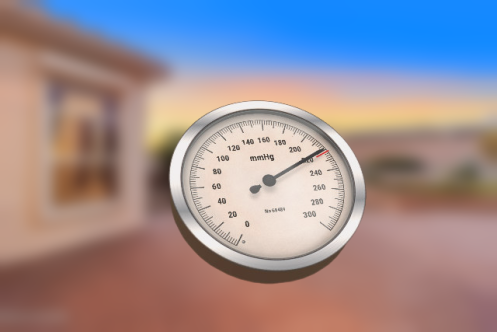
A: 220mmHg
